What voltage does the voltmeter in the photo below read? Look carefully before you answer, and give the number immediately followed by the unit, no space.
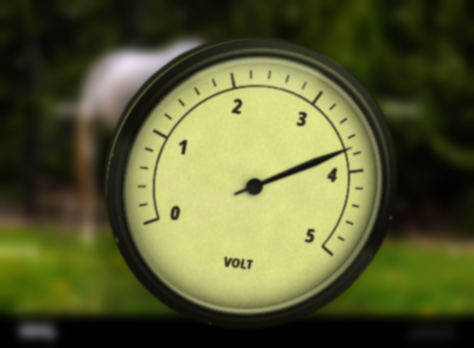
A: 3.7V
